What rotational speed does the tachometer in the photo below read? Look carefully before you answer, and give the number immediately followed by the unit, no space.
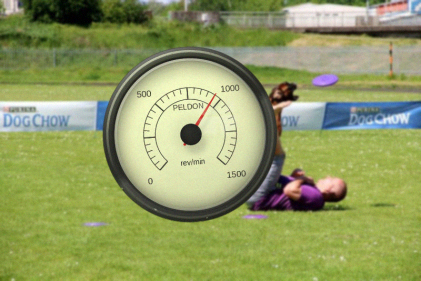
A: 950rpm
